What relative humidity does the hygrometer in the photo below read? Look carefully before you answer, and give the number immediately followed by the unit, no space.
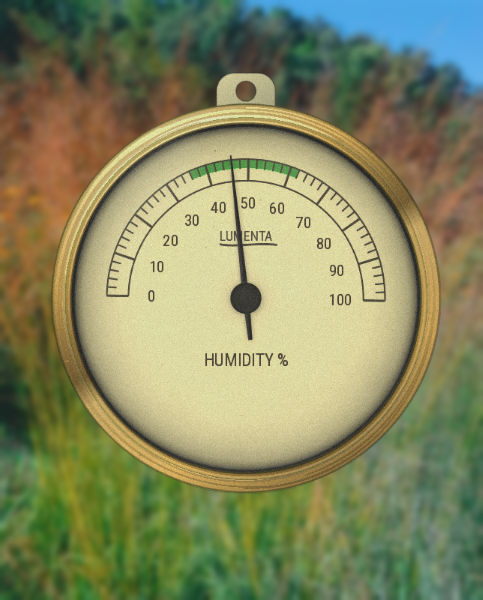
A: 46%
